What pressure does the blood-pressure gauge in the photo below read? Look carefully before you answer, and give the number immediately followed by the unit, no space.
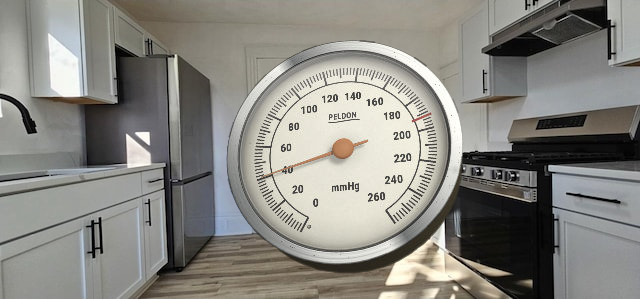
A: 40mmHg
